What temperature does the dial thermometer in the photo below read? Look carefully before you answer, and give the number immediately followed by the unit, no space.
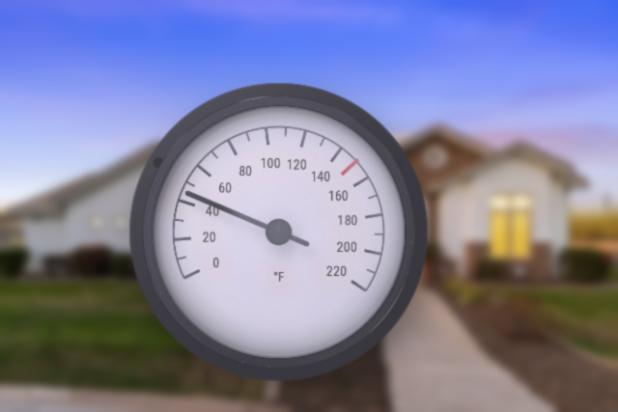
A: 45°F
